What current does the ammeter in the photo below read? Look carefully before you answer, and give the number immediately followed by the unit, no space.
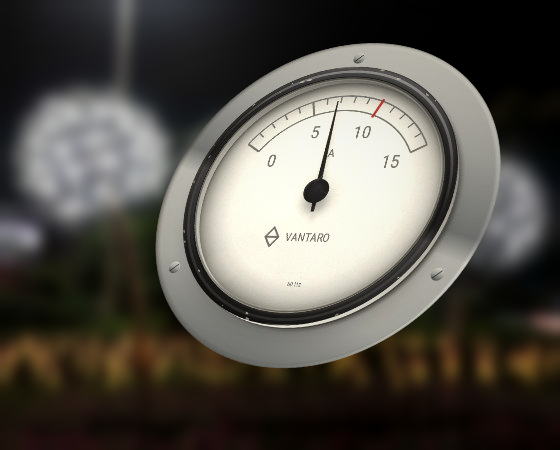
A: 7A
